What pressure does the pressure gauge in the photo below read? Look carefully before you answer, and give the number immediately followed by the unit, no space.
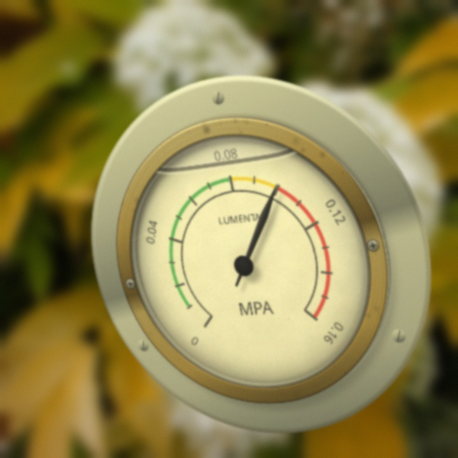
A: 0.1MPa
